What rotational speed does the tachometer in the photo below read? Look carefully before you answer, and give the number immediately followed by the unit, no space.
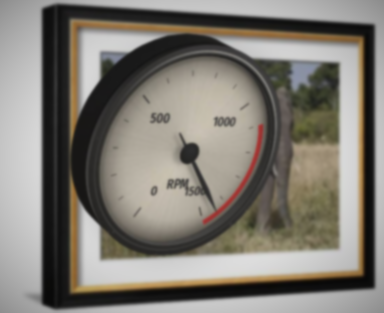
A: 1450rpm
